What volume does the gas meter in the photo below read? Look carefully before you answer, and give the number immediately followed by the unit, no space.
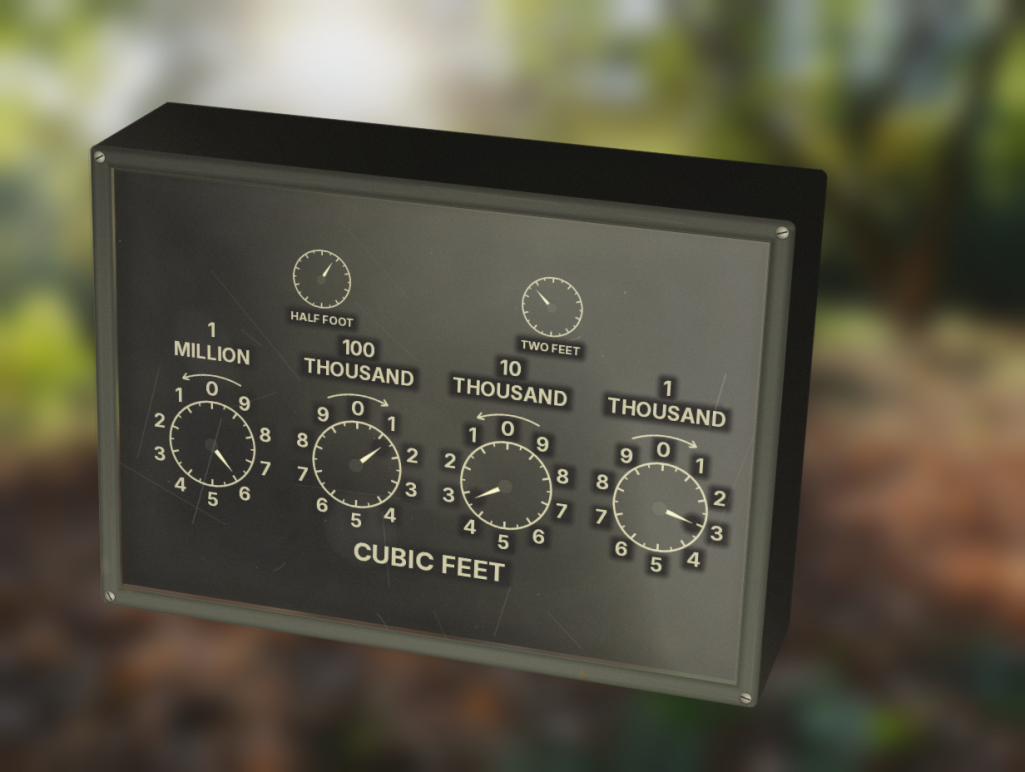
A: 613300ft³
